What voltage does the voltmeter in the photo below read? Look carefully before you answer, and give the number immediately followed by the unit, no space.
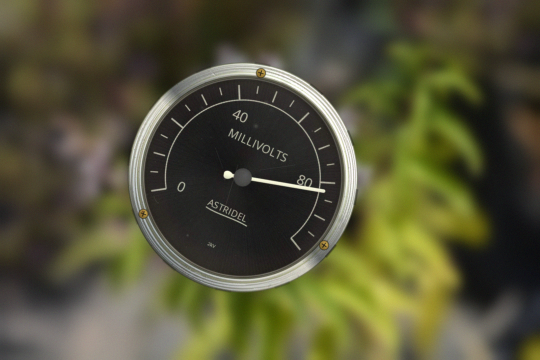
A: 82.5mV
